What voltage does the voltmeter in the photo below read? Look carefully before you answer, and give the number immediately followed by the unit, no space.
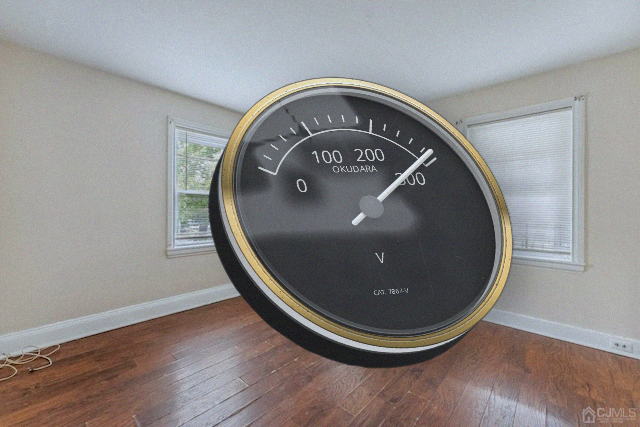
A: 290V
